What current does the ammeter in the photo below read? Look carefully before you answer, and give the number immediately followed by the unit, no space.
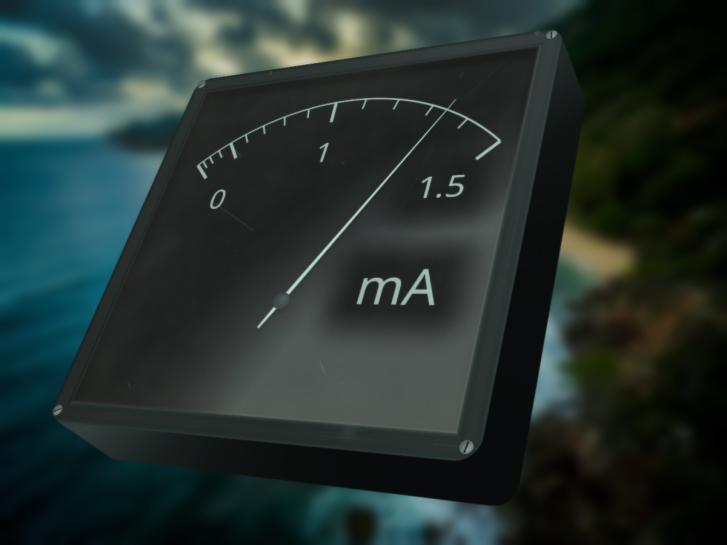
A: 1.35mA
